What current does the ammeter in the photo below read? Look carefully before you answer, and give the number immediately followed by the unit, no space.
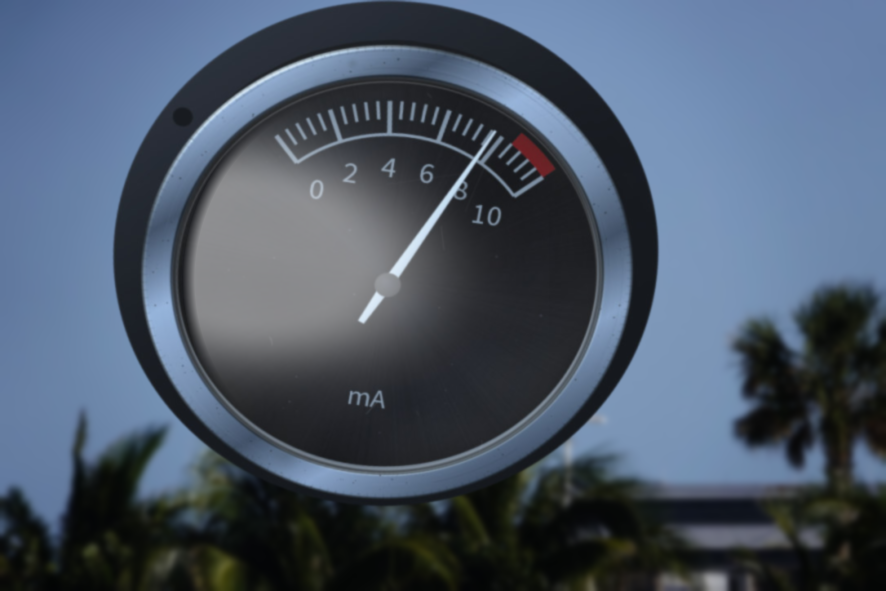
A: 7.6mA
